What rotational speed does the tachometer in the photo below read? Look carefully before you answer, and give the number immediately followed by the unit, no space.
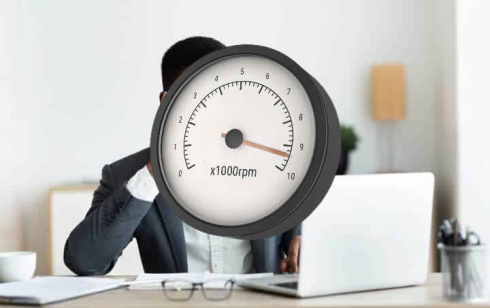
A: 9400rpm
